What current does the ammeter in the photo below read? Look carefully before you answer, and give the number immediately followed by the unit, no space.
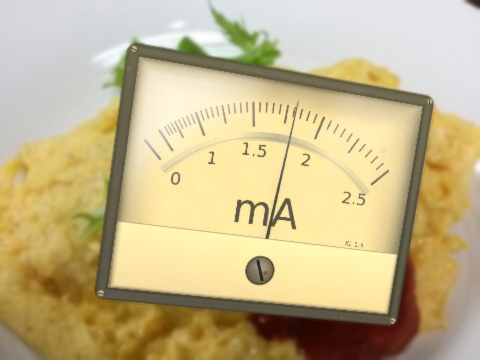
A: 1.8mA
